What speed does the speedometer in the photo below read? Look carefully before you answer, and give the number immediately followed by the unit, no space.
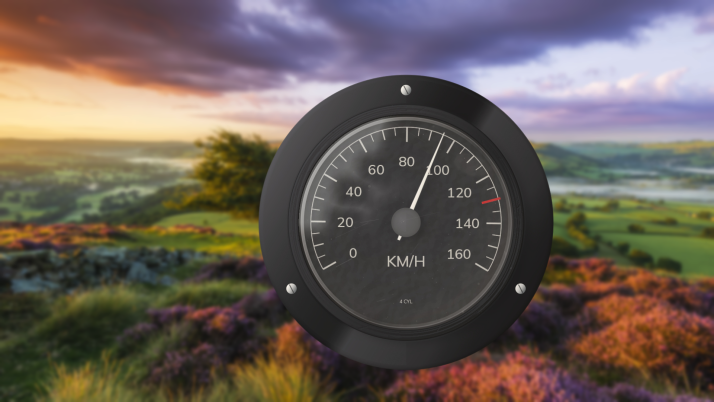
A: 95km/h
